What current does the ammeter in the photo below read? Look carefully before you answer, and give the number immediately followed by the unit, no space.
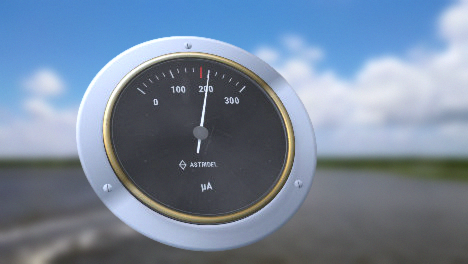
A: 200µA
